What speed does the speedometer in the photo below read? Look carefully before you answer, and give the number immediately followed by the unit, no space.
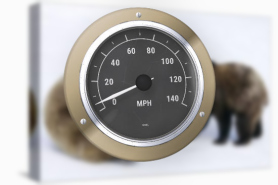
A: 5mph
